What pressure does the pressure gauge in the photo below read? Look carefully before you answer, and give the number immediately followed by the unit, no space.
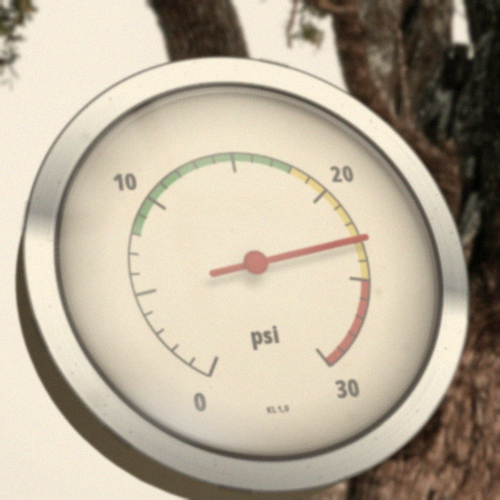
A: 23psi
